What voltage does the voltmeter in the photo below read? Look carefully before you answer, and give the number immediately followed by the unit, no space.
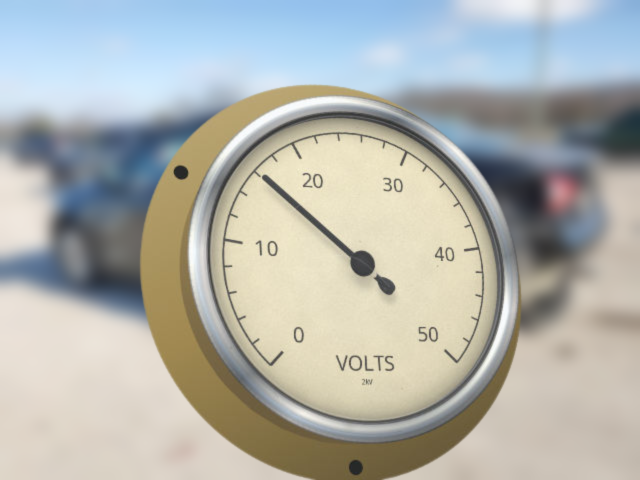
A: 16V
